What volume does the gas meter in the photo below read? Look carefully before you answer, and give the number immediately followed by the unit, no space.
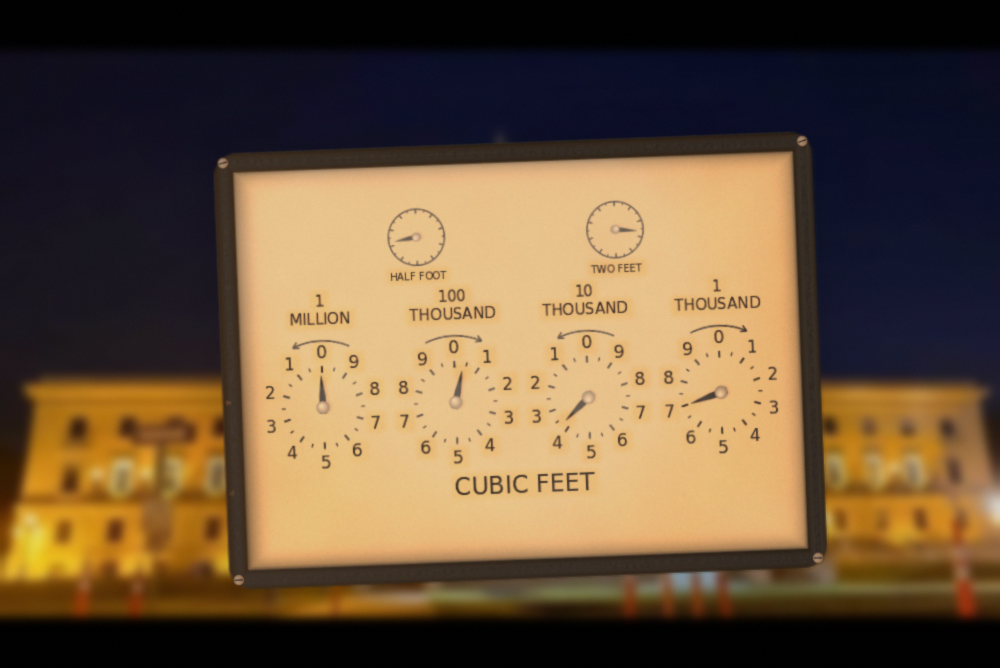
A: 3700ft³
